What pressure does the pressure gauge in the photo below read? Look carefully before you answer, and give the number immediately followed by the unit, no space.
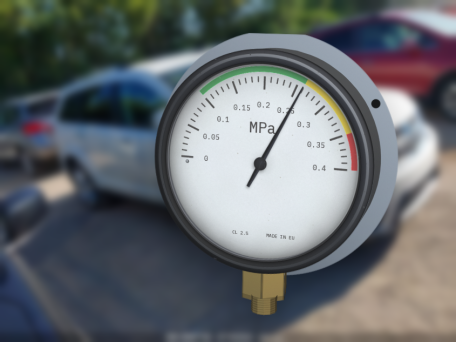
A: 0.26MPa
